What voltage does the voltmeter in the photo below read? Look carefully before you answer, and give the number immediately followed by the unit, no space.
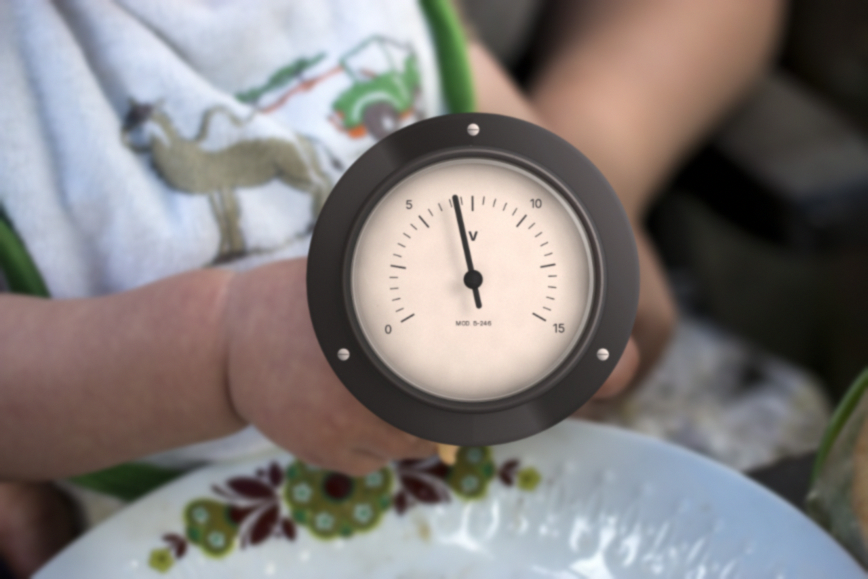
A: 6.75V
